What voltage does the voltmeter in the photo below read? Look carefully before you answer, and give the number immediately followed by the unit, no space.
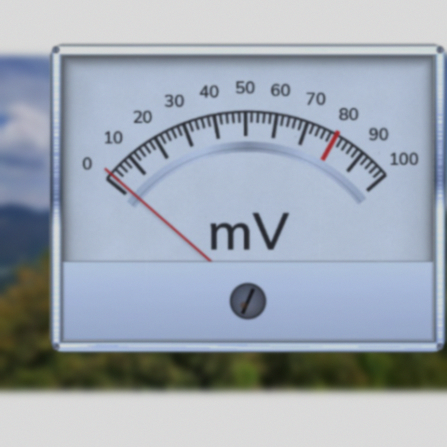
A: 2mV
